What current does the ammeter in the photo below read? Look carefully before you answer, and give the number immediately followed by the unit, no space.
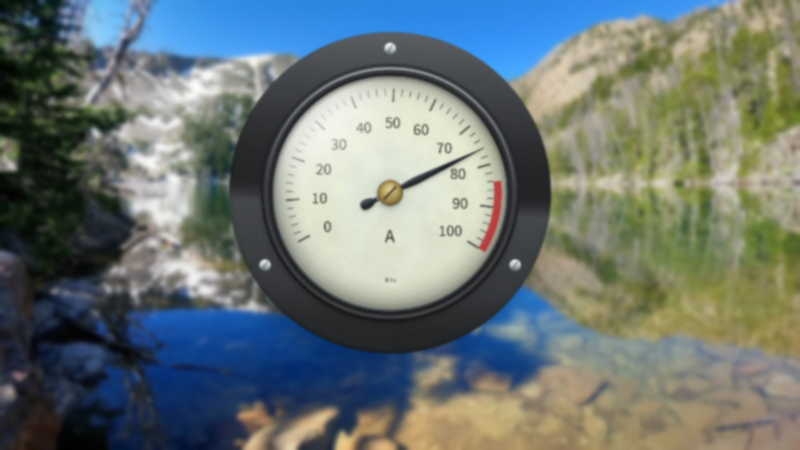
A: 76A
